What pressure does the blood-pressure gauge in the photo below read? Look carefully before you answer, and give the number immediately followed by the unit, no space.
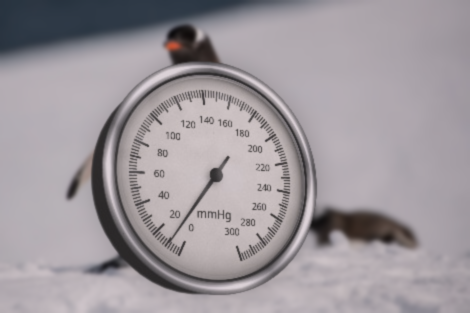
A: 10mmHg
